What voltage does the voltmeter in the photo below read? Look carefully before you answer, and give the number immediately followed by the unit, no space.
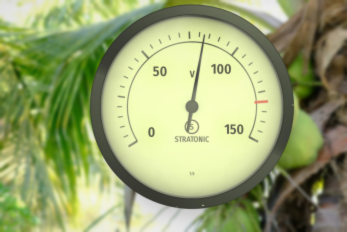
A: 82.5V
